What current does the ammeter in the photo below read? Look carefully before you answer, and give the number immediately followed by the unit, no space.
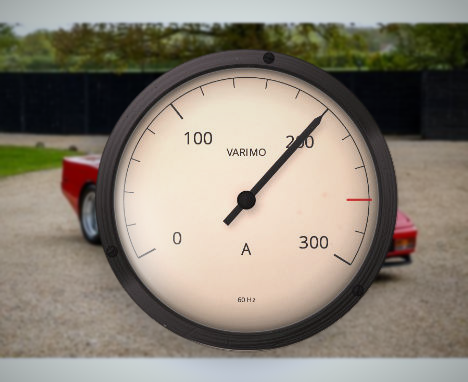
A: 200A
